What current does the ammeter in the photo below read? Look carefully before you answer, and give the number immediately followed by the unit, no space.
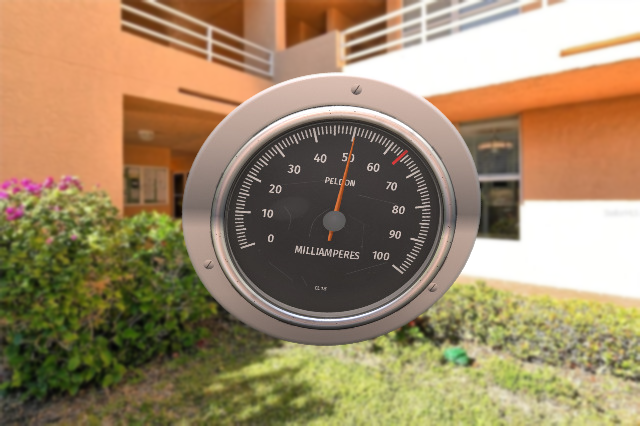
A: 50mA
